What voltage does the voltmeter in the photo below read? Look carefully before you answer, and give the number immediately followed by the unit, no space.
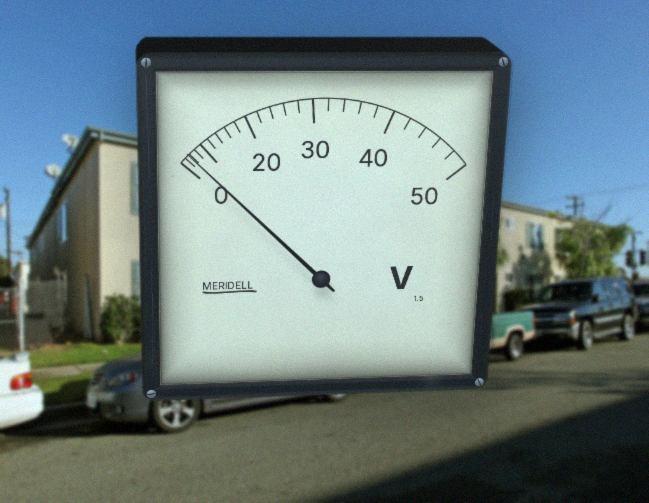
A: 6V
